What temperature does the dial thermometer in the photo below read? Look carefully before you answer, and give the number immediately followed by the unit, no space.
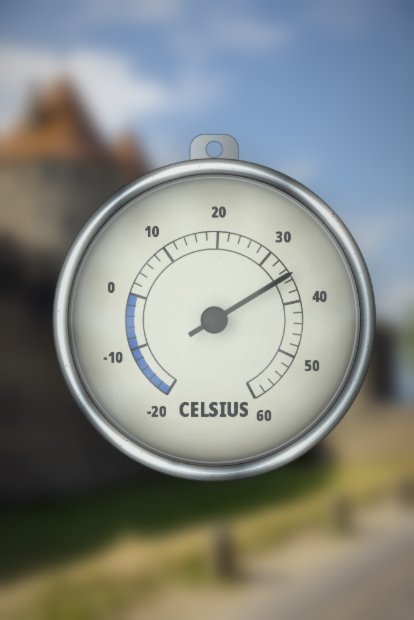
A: 35°C
